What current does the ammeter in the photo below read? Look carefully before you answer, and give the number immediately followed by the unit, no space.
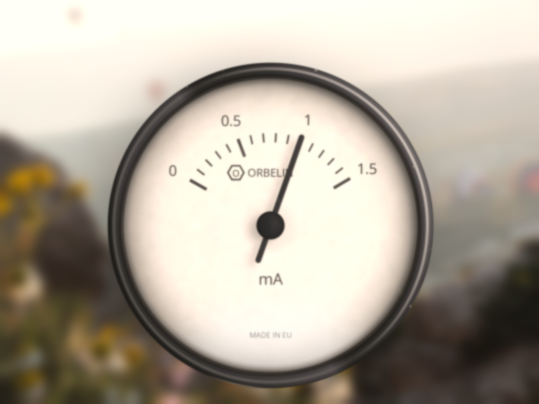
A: 1mA
